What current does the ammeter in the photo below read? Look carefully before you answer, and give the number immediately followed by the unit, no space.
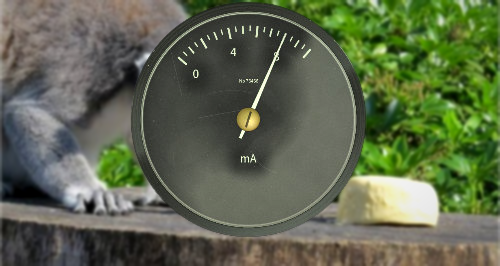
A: 8mA
